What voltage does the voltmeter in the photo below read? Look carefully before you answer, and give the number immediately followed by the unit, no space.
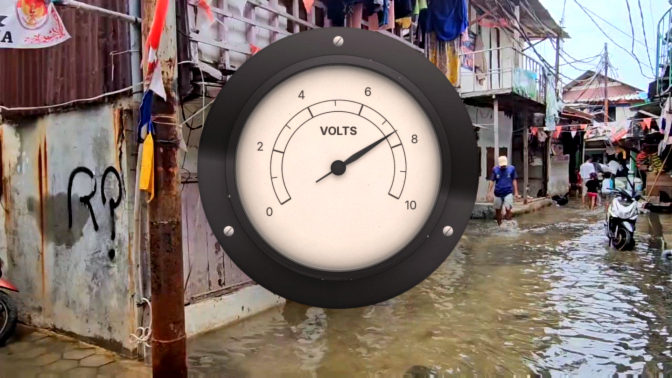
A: 7.5V
